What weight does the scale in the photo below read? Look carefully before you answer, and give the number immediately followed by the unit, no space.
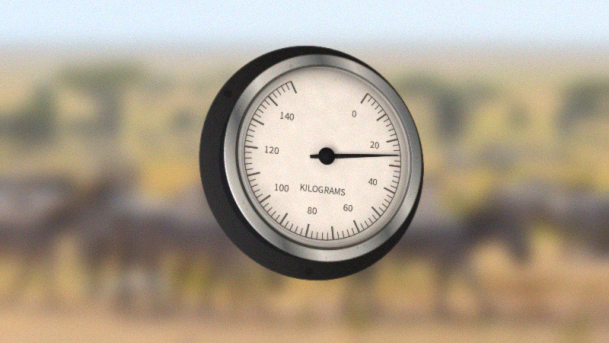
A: 26kg
